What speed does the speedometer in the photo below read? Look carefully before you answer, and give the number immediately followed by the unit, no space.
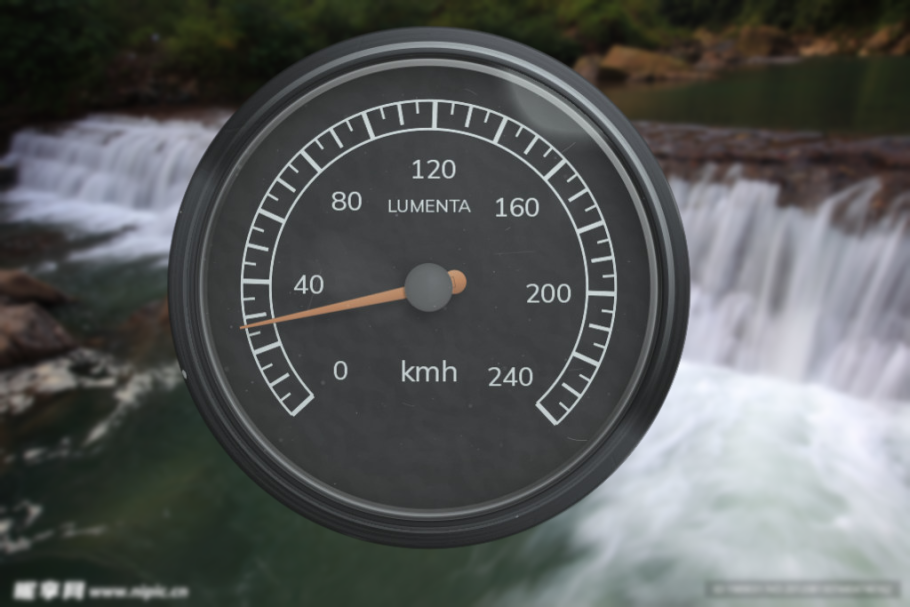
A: 27.5km/h
